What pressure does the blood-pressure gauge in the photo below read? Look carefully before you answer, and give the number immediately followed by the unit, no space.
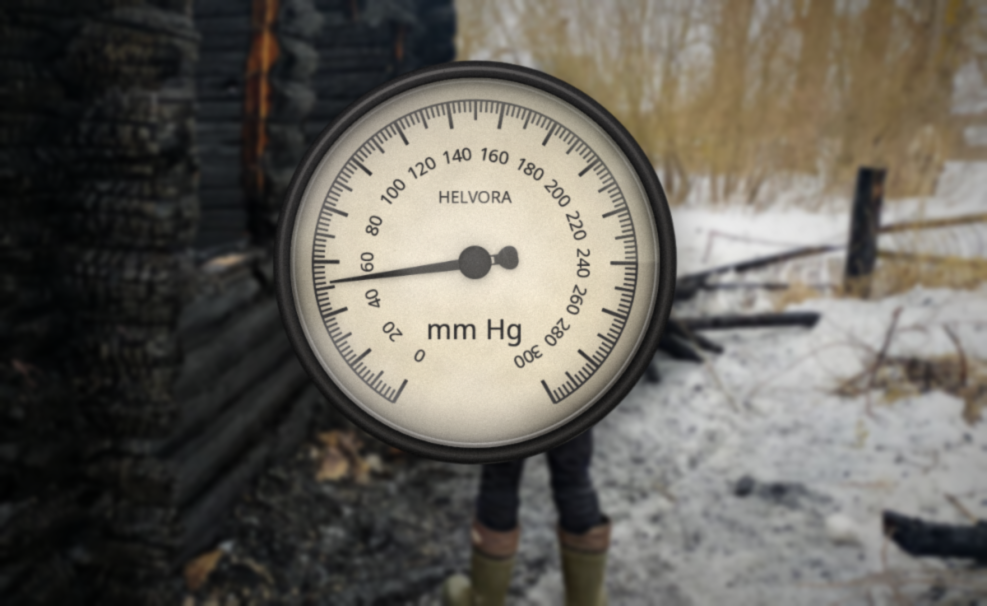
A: 52mmHg
